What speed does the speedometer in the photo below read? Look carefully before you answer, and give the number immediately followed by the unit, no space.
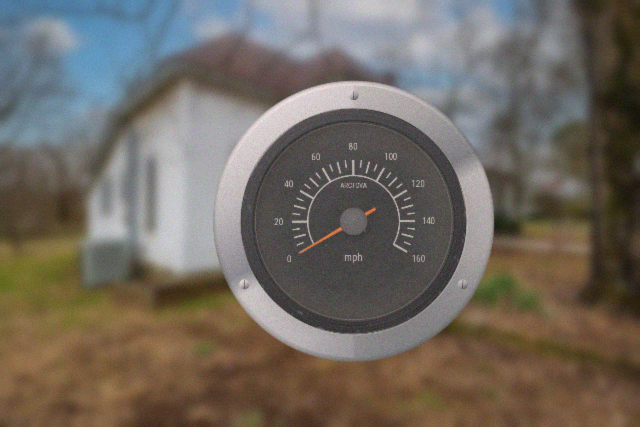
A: 0mph
